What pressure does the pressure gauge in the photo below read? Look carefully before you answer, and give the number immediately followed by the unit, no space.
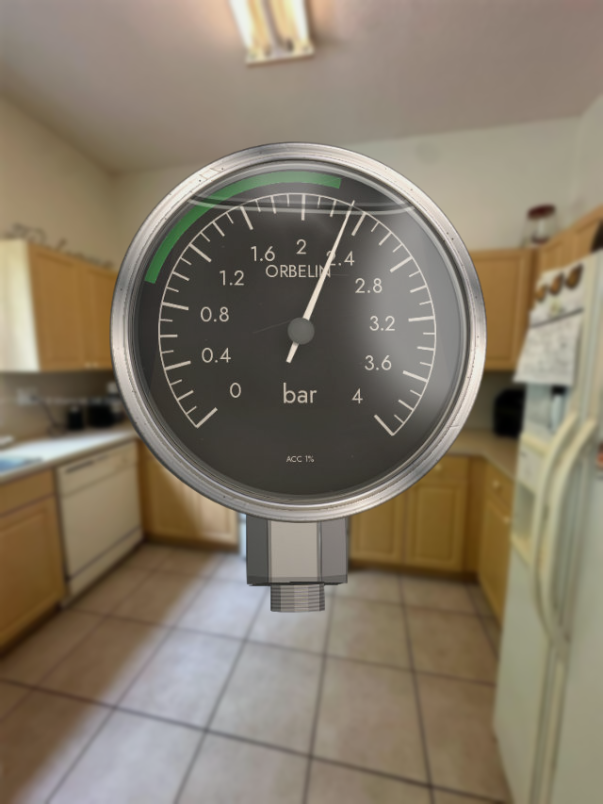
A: 2.3bar
